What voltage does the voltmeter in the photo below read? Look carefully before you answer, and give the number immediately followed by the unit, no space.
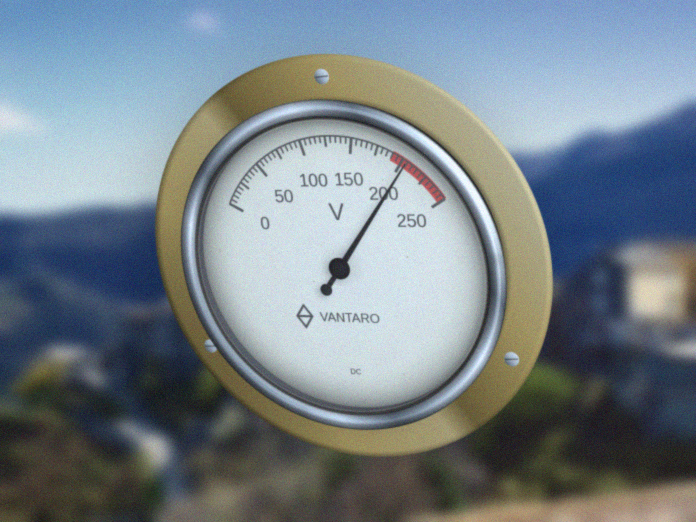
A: 205V
